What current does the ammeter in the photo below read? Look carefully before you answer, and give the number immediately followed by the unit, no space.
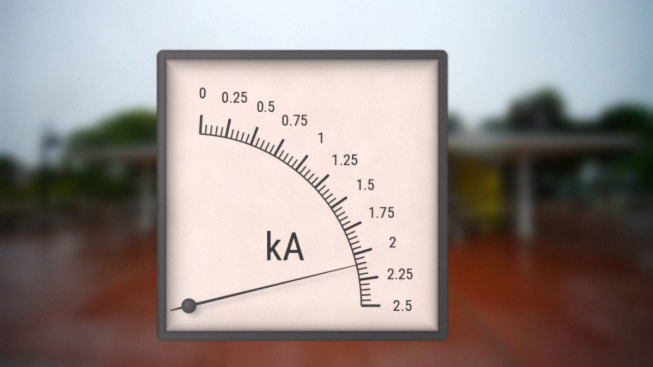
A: 2.1kA
